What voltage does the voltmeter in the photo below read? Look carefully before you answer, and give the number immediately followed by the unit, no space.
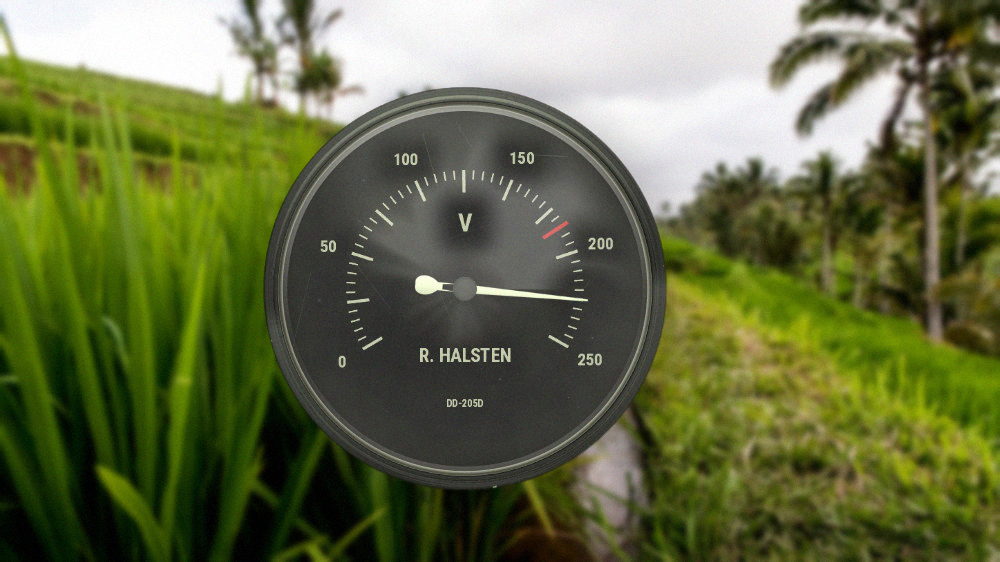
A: 225V
